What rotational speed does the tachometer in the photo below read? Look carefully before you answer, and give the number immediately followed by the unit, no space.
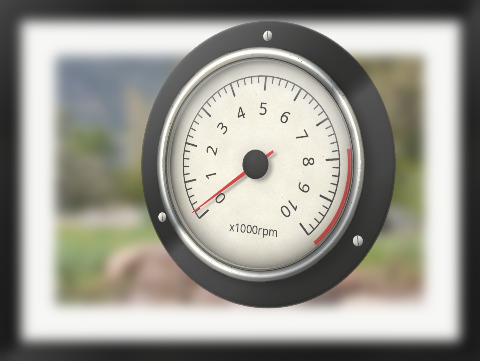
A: 200rpm
